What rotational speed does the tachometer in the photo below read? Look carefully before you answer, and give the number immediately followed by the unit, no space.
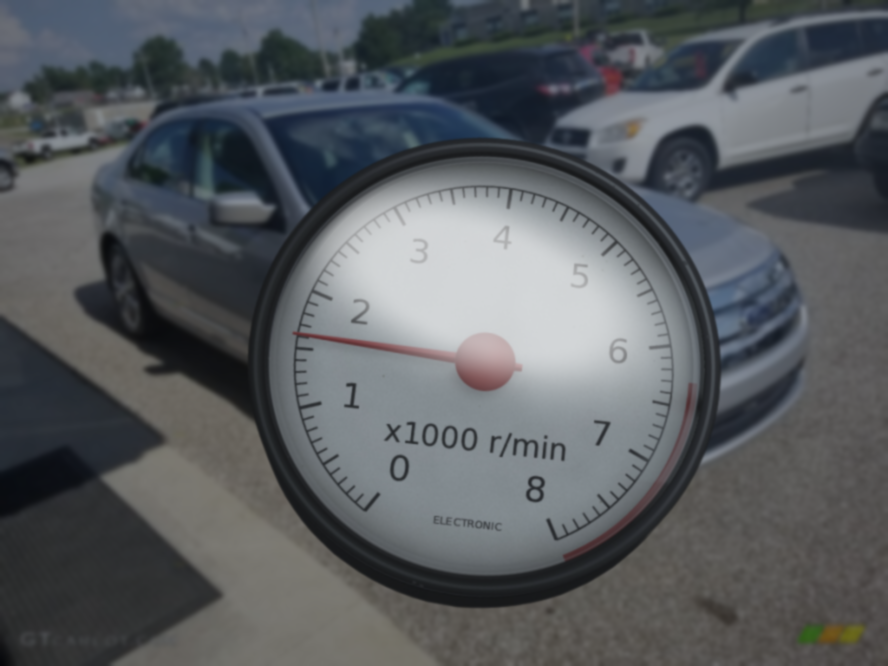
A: 1600rpm
